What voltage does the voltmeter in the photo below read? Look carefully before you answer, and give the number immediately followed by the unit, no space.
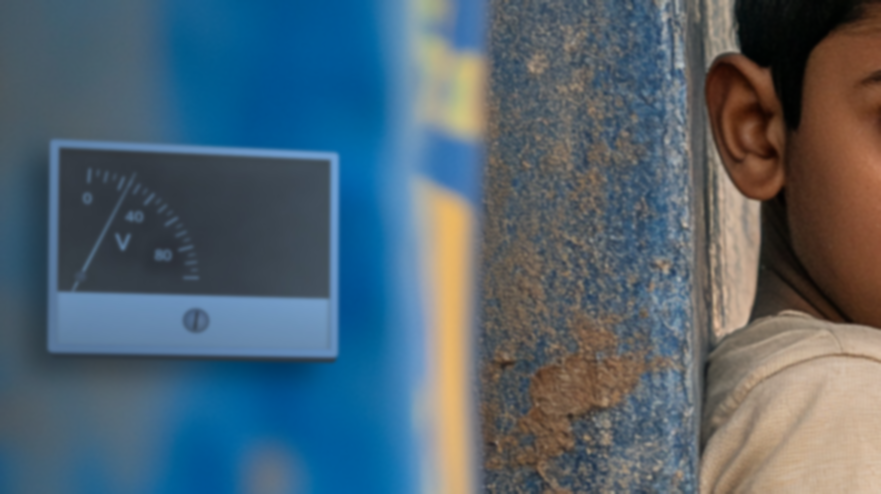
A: 25V
